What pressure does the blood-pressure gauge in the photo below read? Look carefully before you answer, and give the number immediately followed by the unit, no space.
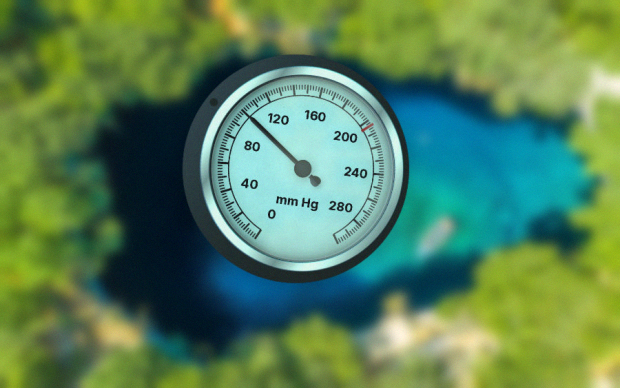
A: 100mmHg
